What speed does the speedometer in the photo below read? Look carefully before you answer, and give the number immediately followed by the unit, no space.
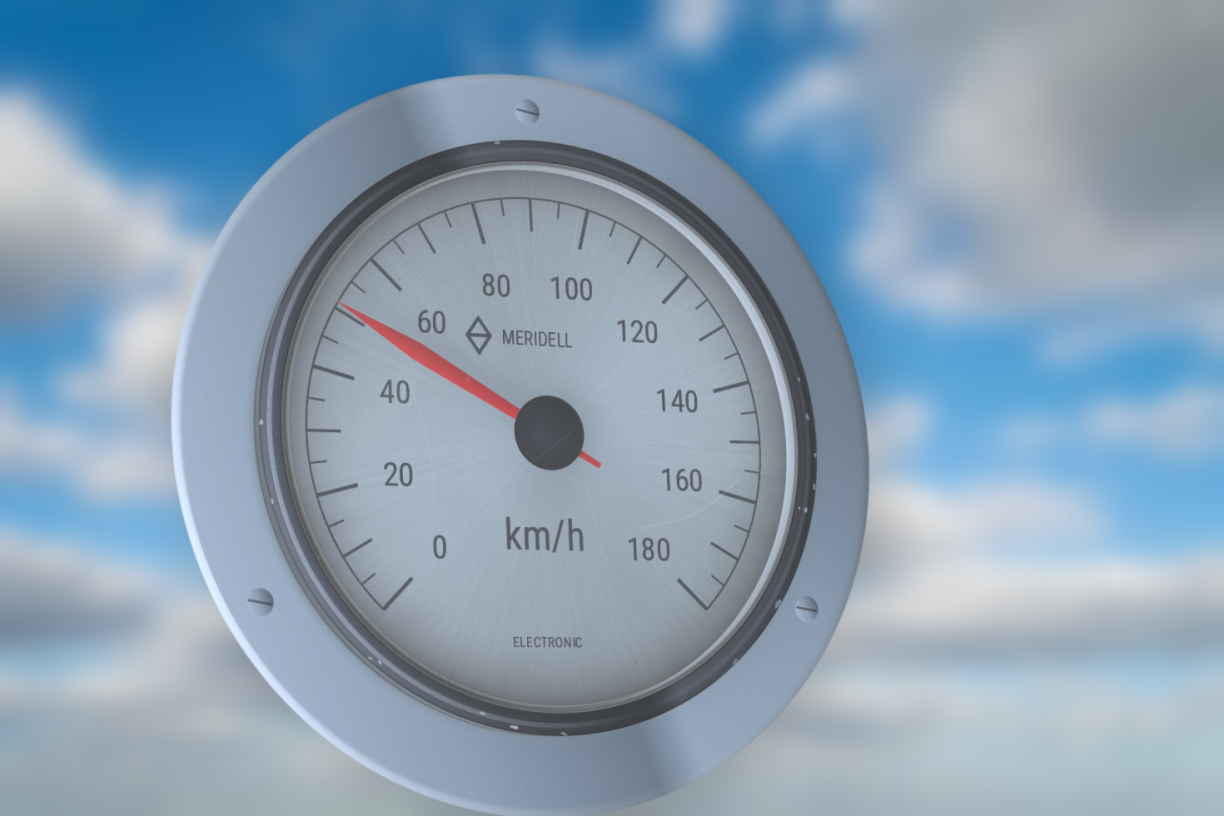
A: 50km/h
